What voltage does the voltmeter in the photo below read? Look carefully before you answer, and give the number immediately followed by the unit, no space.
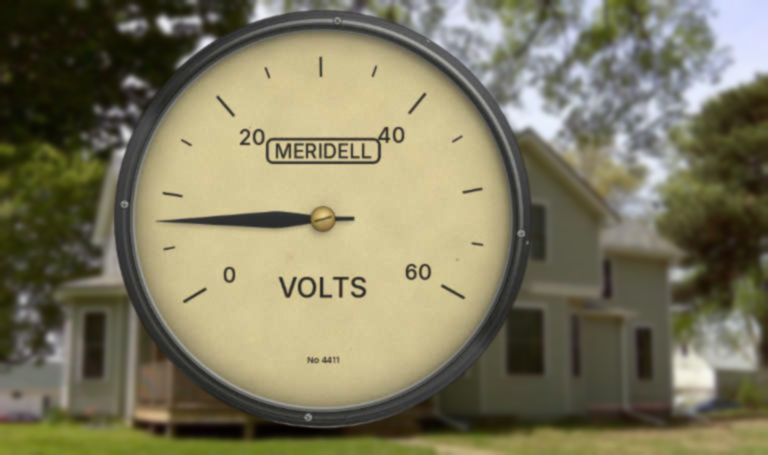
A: 7.5V
